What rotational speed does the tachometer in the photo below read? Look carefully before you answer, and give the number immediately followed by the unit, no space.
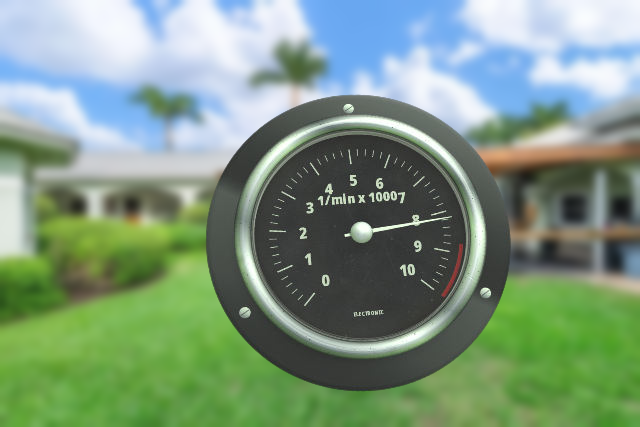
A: 8200rpm
